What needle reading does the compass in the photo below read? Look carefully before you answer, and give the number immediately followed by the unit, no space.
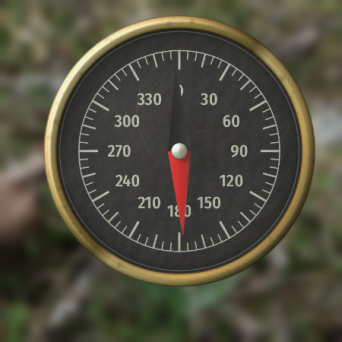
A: 177.5°
